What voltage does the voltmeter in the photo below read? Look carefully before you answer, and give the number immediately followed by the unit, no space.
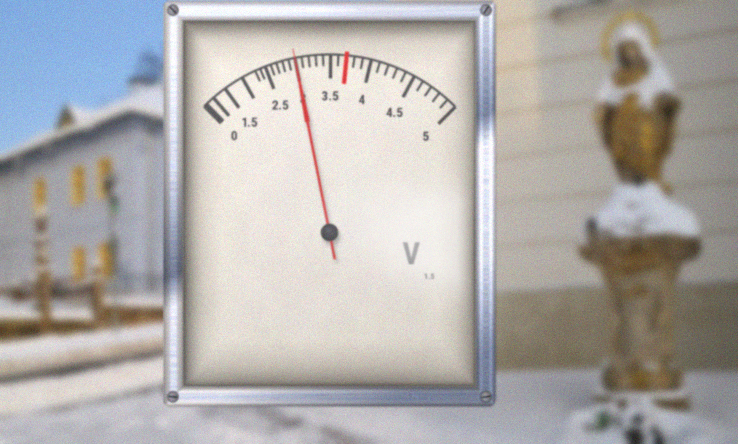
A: 3V
